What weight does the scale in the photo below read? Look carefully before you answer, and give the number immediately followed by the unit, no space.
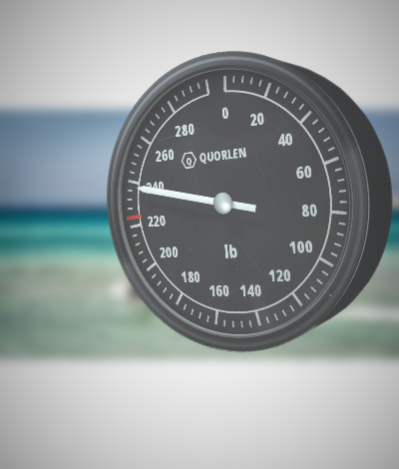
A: 238lb
